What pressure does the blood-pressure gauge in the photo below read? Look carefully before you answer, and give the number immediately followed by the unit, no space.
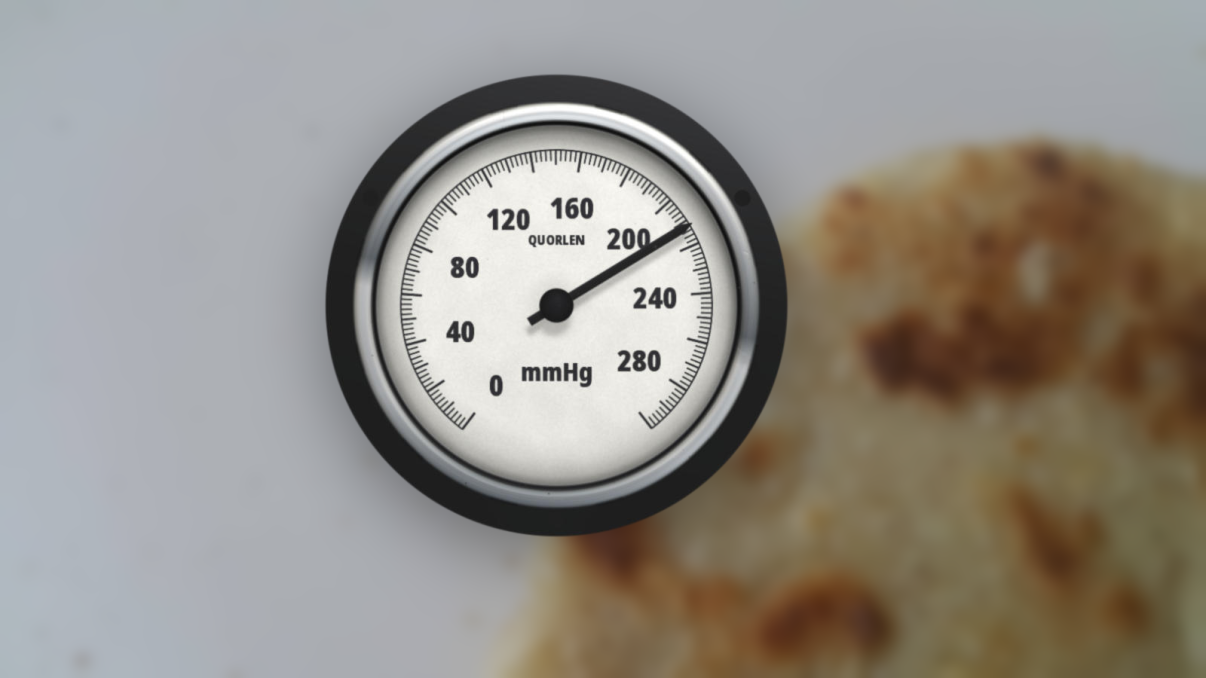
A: 212mmHg
